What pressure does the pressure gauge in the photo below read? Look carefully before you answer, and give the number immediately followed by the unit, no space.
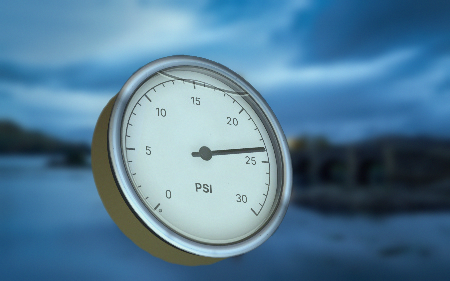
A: 24psi
